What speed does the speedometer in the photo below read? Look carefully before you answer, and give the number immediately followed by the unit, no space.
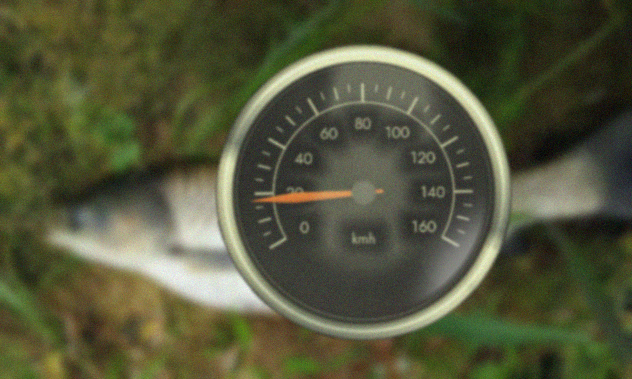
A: 17.5km/h
